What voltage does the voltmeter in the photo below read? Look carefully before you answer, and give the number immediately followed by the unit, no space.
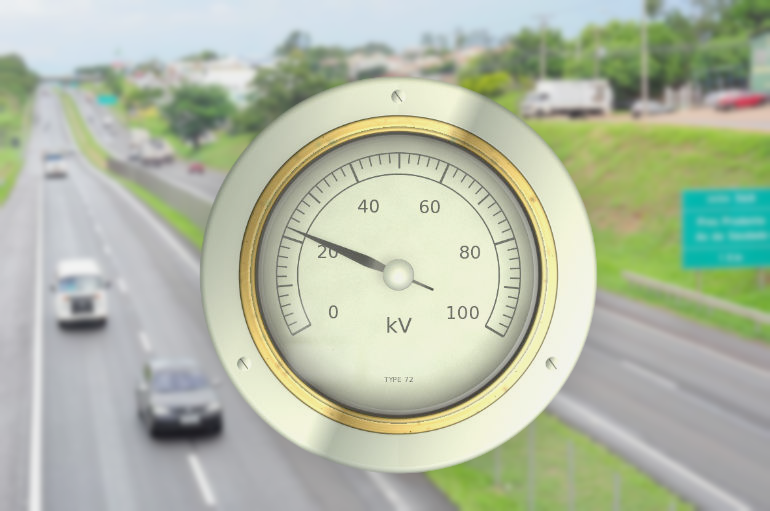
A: 22kV
